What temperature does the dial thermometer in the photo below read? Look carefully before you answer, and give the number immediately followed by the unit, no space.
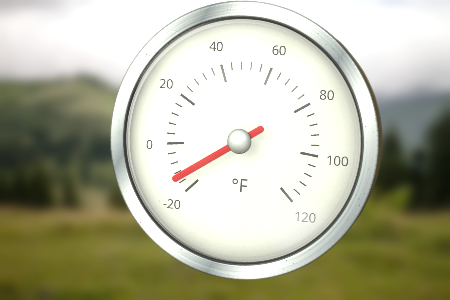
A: -14°F
